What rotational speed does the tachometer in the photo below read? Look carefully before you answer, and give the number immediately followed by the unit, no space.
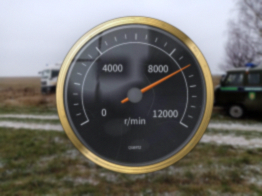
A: 9000rpm
